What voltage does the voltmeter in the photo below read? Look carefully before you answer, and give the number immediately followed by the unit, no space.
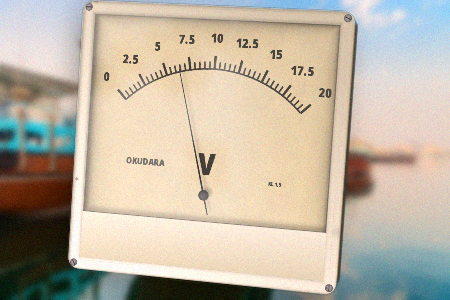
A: 6.5V
